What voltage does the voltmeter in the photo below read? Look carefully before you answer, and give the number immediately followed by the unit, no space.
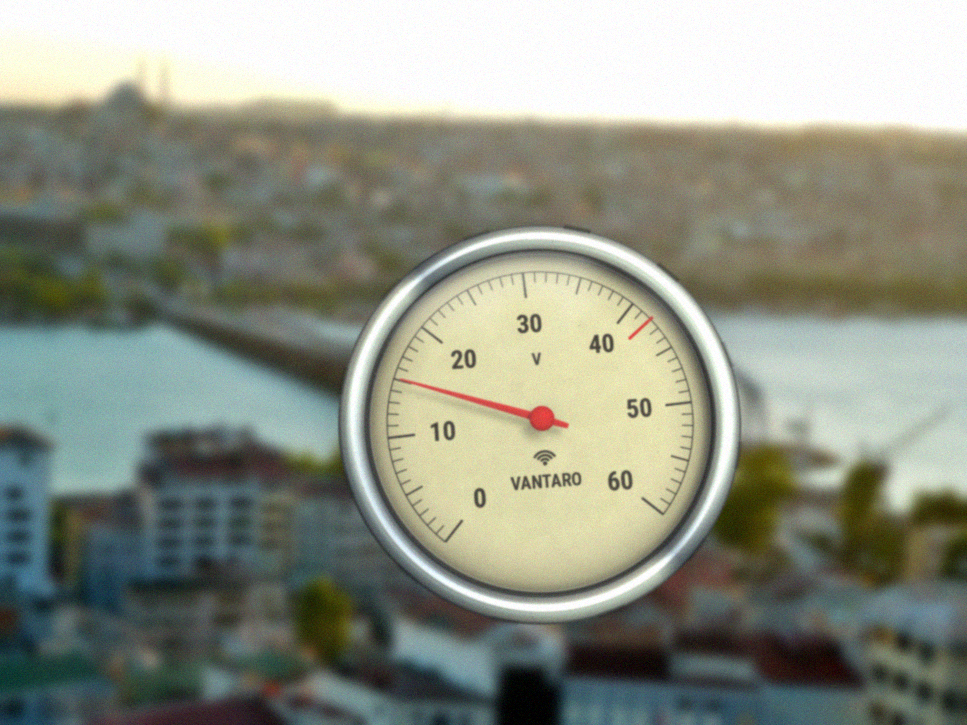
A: 15V
